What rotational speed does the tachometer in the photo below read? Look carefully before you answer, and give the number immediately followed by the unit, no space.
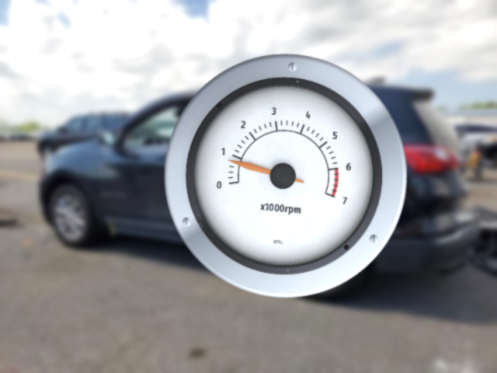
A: 800rpm
